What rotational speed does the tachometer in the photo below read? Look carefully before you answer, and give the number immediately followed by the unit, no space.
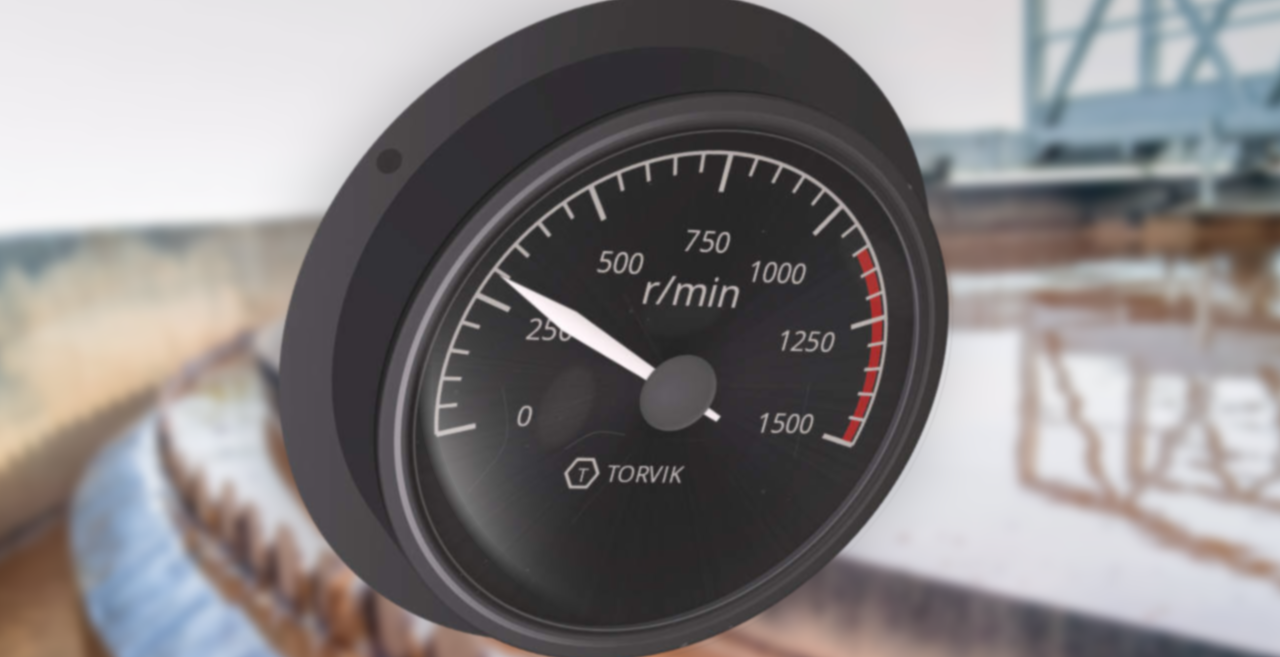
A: 300rpm
